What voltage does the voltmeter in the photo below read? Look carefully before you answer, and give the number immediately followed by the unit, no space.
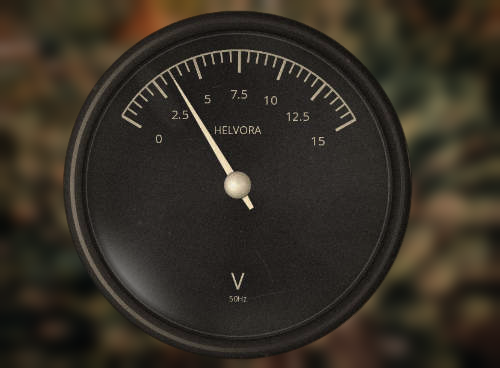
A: 3.5V
